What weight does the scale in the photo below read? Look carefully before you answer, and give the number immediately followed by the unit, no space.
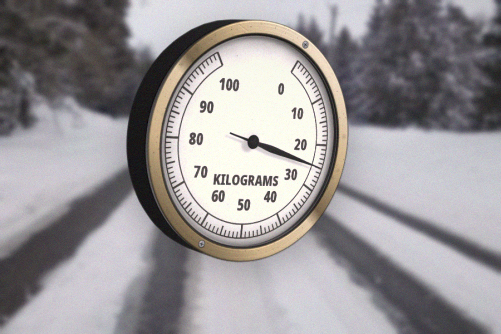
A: 25kg
